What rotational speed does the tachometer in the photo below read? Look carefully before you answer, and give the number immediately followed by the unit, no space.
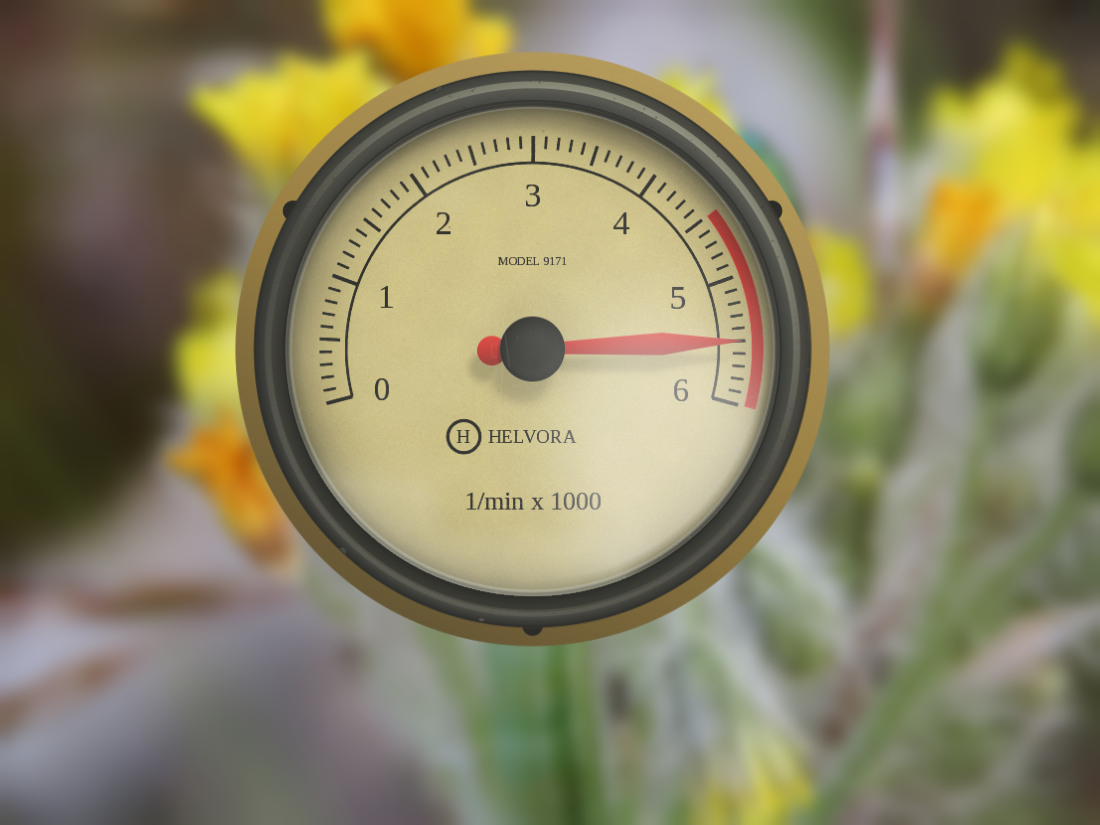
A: 5500rpm
